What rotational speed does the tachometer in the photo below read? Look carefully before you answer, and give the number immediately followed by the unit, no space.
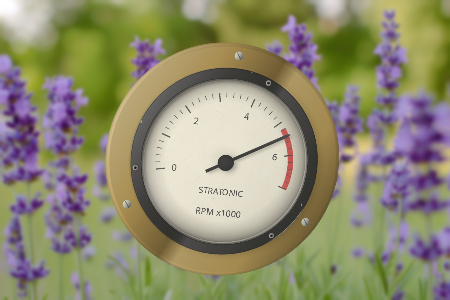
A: 5400rpm
